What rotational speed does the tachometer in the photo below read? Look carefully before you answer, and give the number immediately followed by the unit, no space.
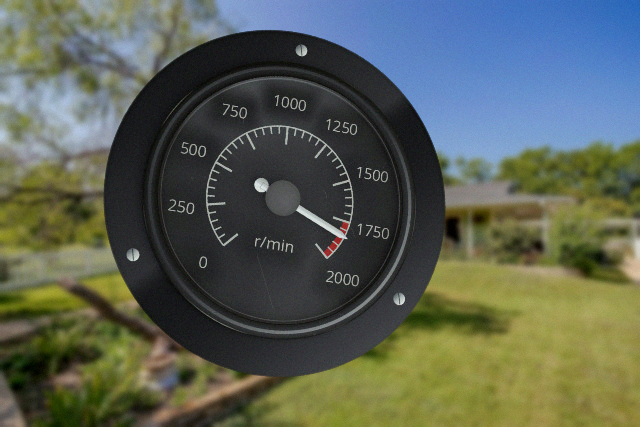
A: 1850rpm
